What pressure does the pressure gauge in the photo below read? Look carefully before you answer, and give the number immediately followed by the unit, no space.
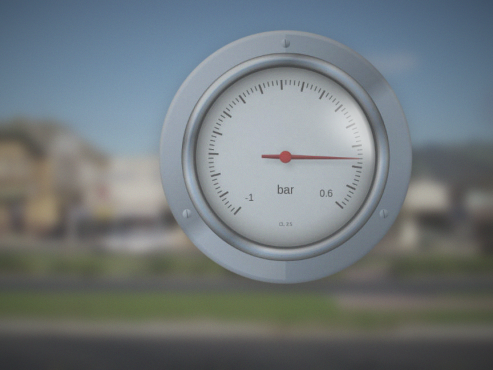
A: 0.36bar
